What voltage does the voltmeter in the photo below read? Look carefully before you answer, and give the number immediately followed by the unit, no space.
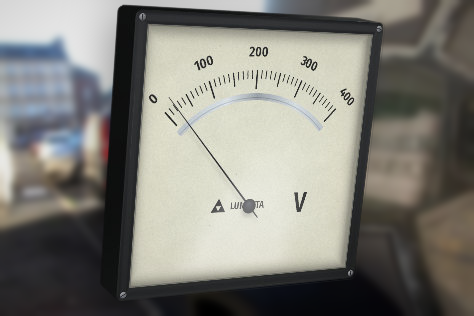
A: 20V
